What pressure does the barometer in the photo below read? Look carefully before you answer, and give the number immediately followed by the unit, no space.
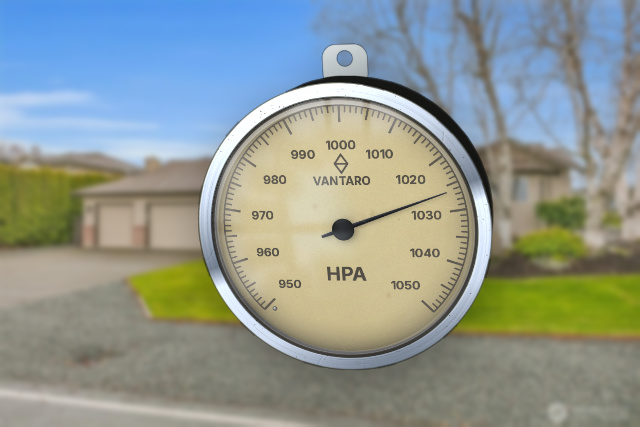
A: 1026hPa
